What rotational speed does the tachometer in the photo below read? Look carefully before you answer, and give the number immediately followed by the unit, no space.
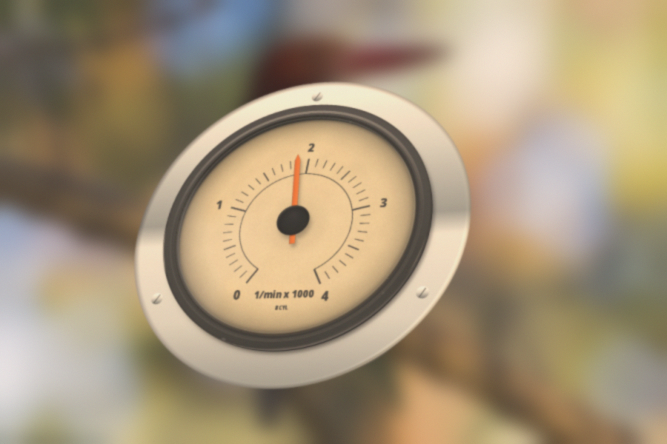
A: 1900rpm
